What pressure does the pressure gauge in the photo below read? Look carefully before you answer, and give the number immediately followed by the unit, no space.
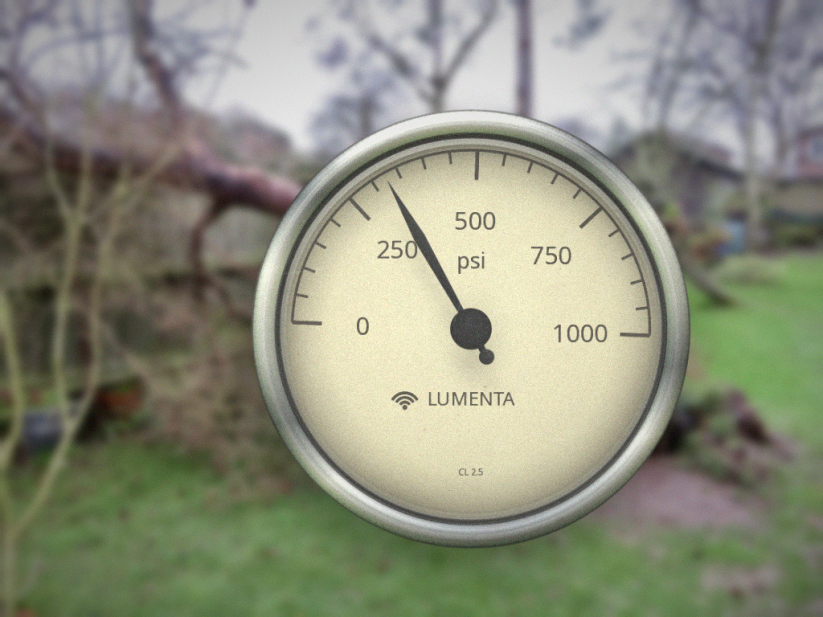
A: 325psi
